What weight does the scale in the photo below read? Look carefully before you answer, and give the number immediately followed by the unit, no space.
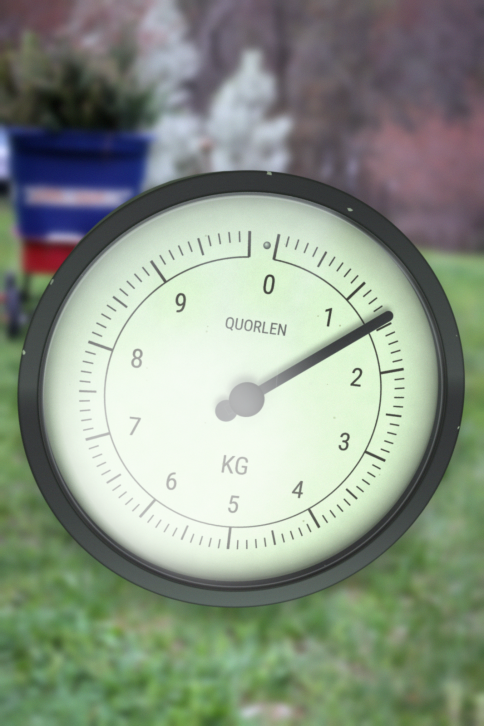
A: 1.4kg
